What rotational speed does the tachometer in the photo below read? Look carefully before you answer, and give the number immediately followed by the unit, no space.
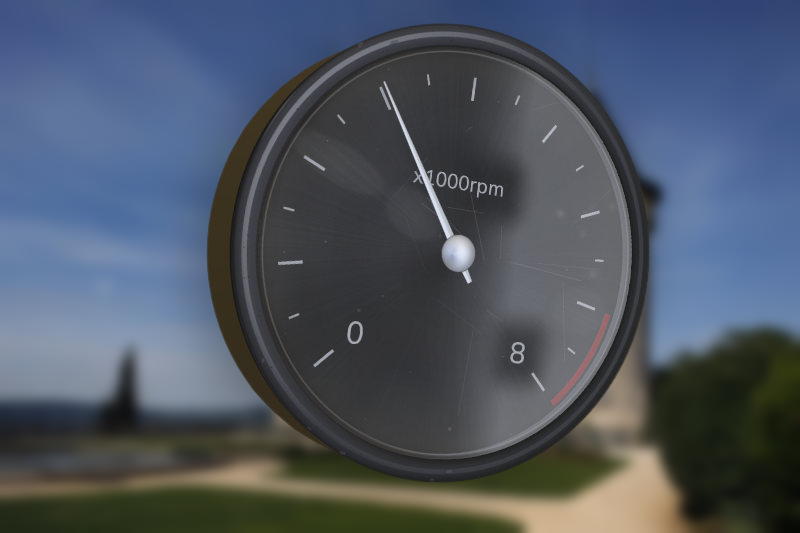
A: 3000rpm
